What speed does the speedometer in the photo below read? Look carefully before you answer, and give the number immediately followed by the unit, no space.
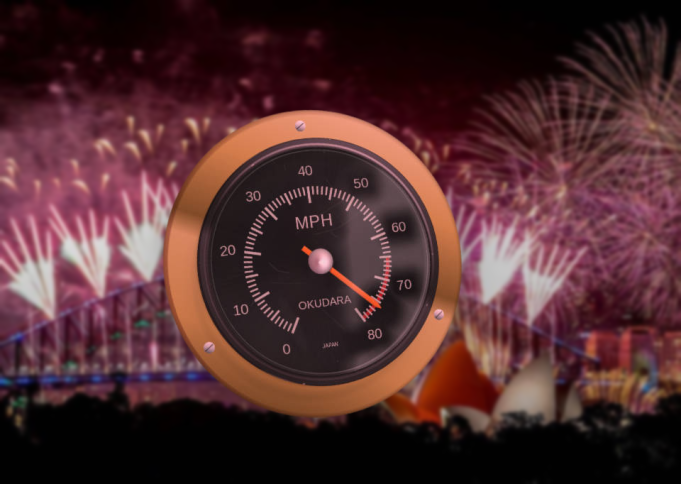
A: 76mph
